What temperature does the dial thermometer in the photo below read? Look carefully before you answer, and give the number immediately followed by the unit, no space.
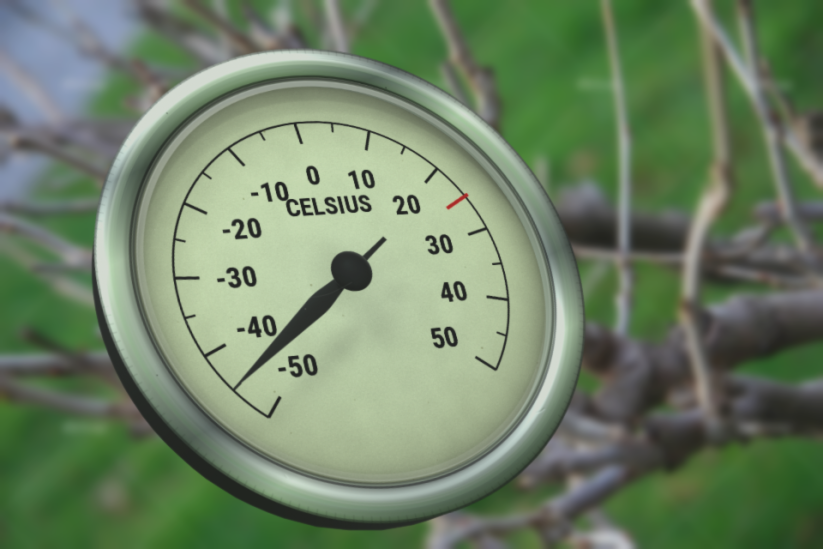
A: -45°C
